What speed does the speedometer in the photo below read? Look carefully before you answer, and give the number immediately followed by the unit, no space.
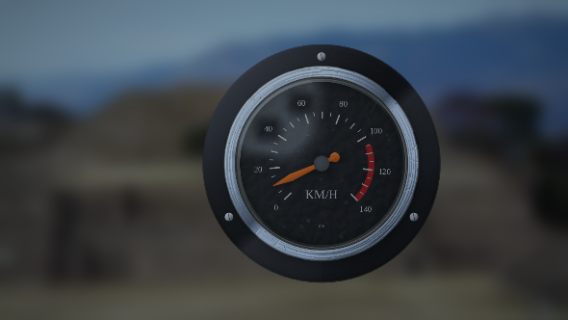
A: 10km/h
